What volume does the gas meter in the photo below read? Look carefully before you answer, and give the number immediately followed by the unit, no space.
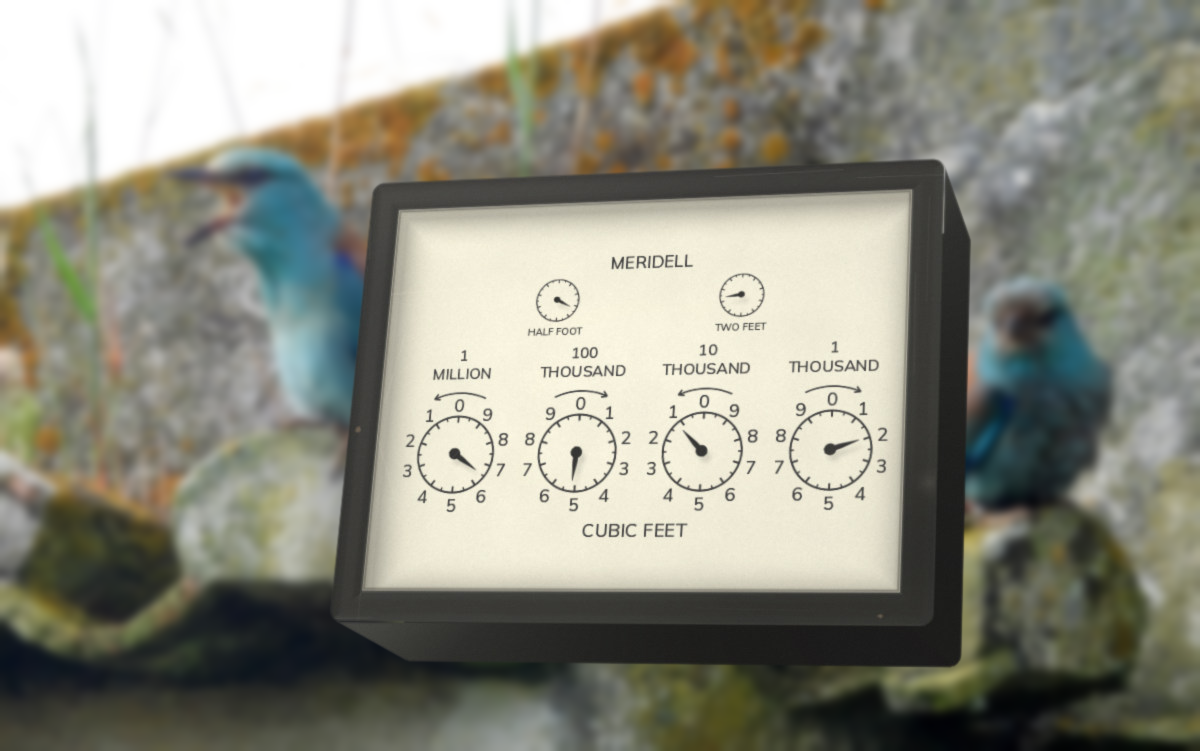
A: 651200ft³
